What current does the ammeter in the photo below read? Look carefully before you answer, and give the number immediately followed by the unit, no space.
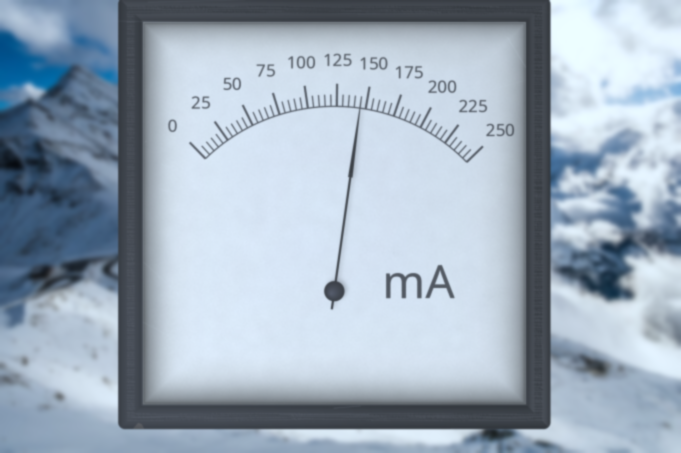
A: 145mA
